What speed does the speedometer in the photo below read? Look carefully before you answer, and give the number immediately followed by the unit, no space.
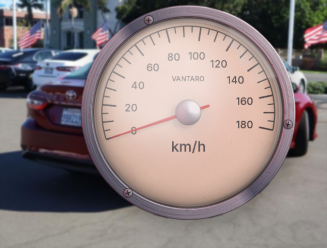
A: 0km/h
